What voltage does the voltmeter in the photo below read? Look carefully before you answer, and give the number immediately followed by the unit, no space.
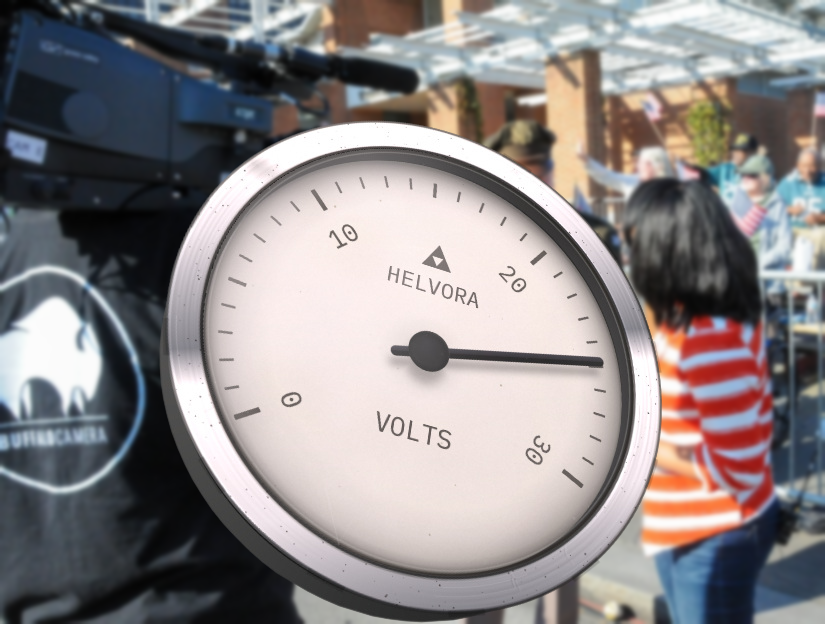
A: 25V
